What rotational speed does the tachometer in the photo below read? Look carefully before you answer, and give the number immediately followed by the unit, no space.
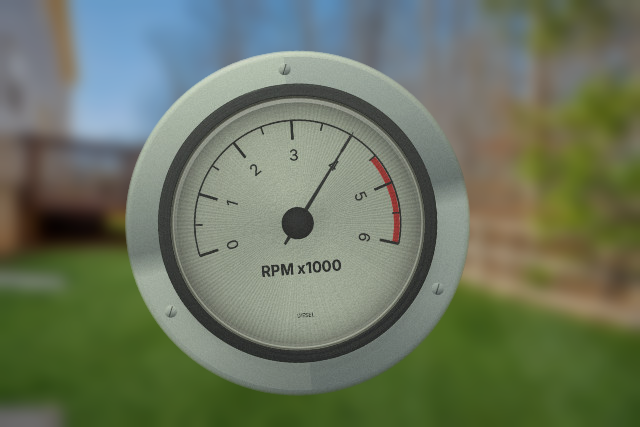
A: 4000rpm
